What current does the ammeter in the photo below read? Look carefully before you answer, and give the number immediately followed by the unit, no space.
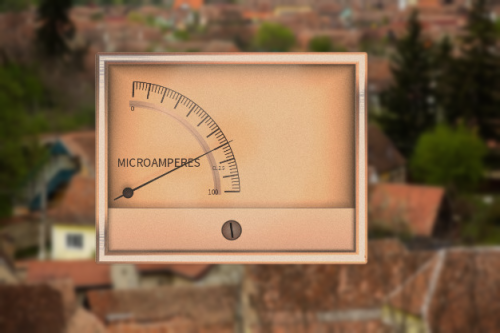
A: 70µA
